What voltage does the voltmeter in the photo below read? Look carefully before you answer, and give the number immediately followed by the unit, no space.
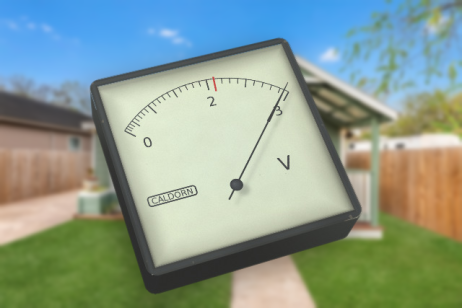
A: 2.95V
